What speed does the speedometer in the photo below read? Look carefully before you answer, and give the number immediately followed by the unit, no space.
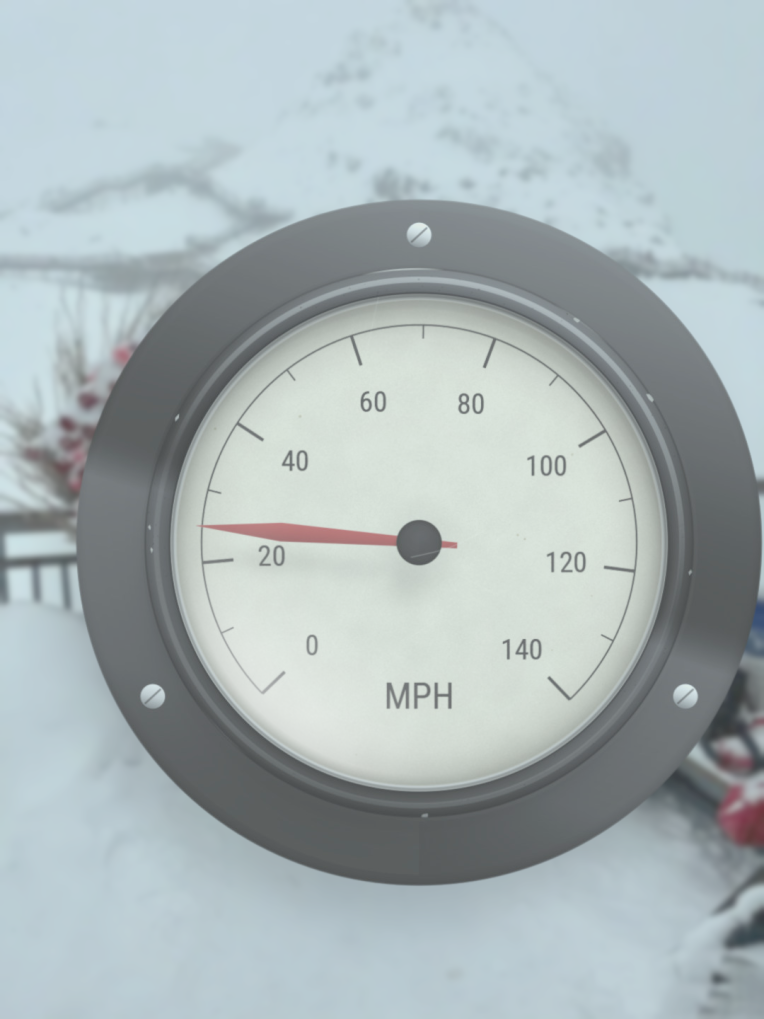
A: 25mph
